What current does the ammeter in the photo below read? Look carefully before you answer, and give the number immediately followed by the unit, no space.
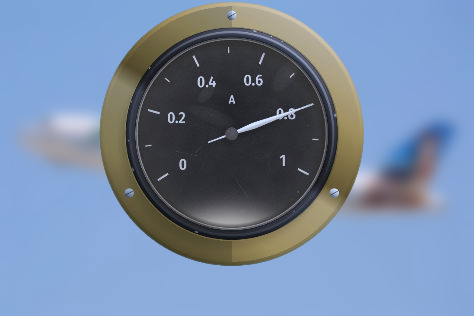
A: 0.8A
